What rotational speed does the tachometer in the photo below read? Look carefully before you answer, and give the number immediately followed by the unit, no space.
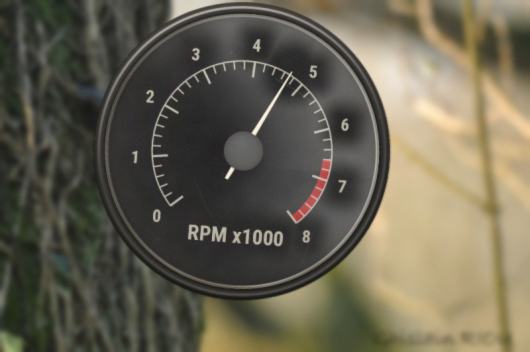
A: 4700rpm
